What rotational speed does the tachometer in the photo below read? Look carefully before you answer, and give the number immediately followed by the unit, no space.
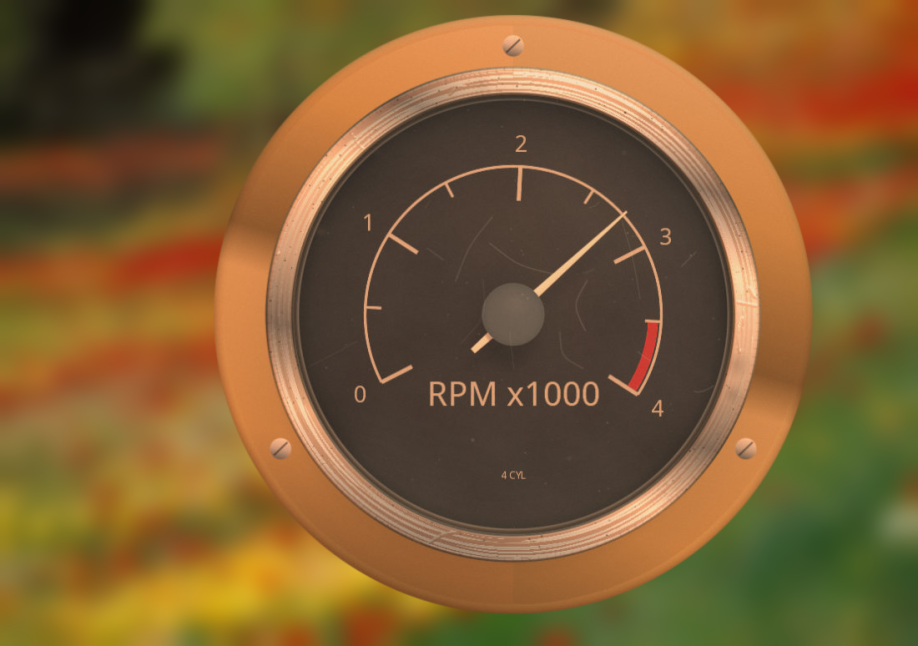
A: 2750rpm
